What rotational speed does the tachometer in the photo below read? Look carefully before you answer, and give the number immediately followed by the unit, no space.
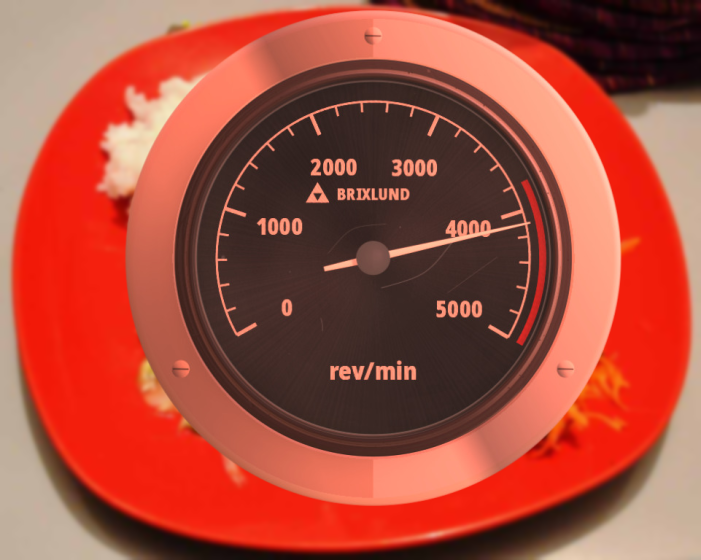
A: 4100rpm
